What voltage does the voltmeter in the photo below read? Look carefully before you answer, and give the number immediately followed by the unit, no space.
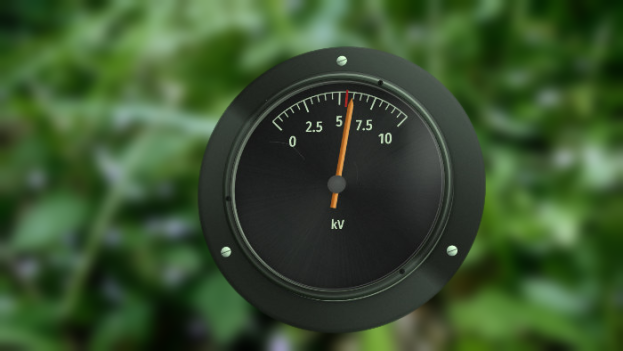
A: 6kV
